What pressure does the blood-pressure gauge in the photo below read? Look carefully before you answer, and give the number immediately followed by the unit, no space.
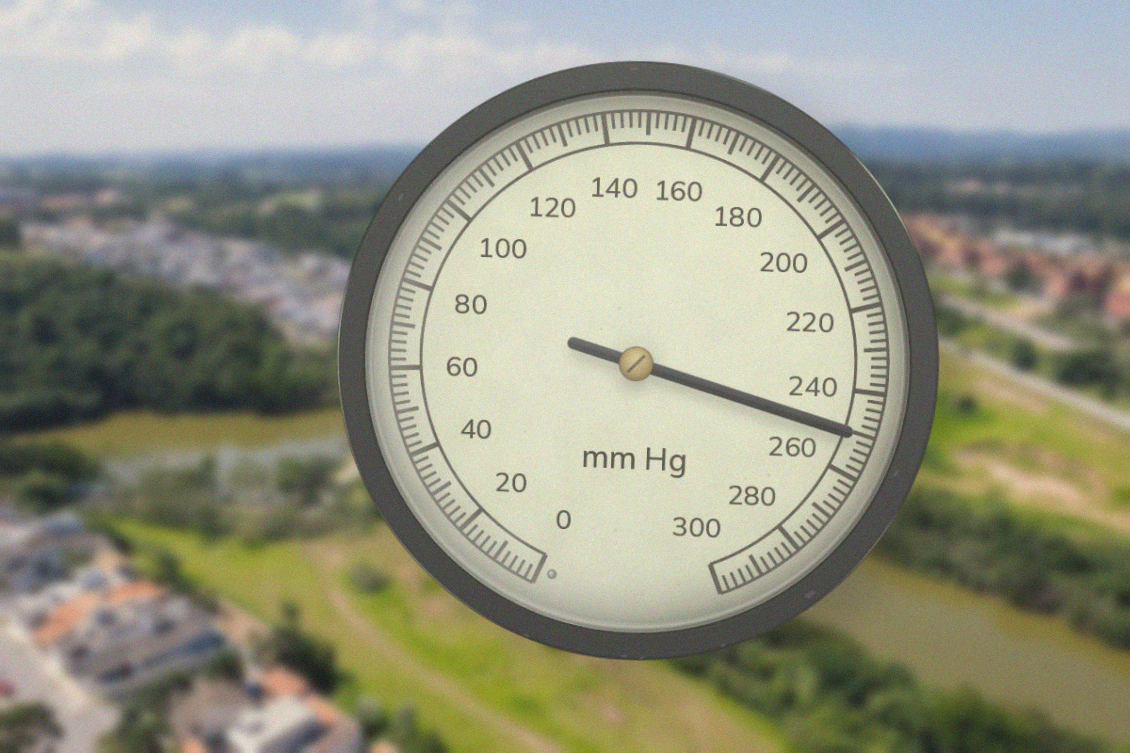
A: 250mmHg
